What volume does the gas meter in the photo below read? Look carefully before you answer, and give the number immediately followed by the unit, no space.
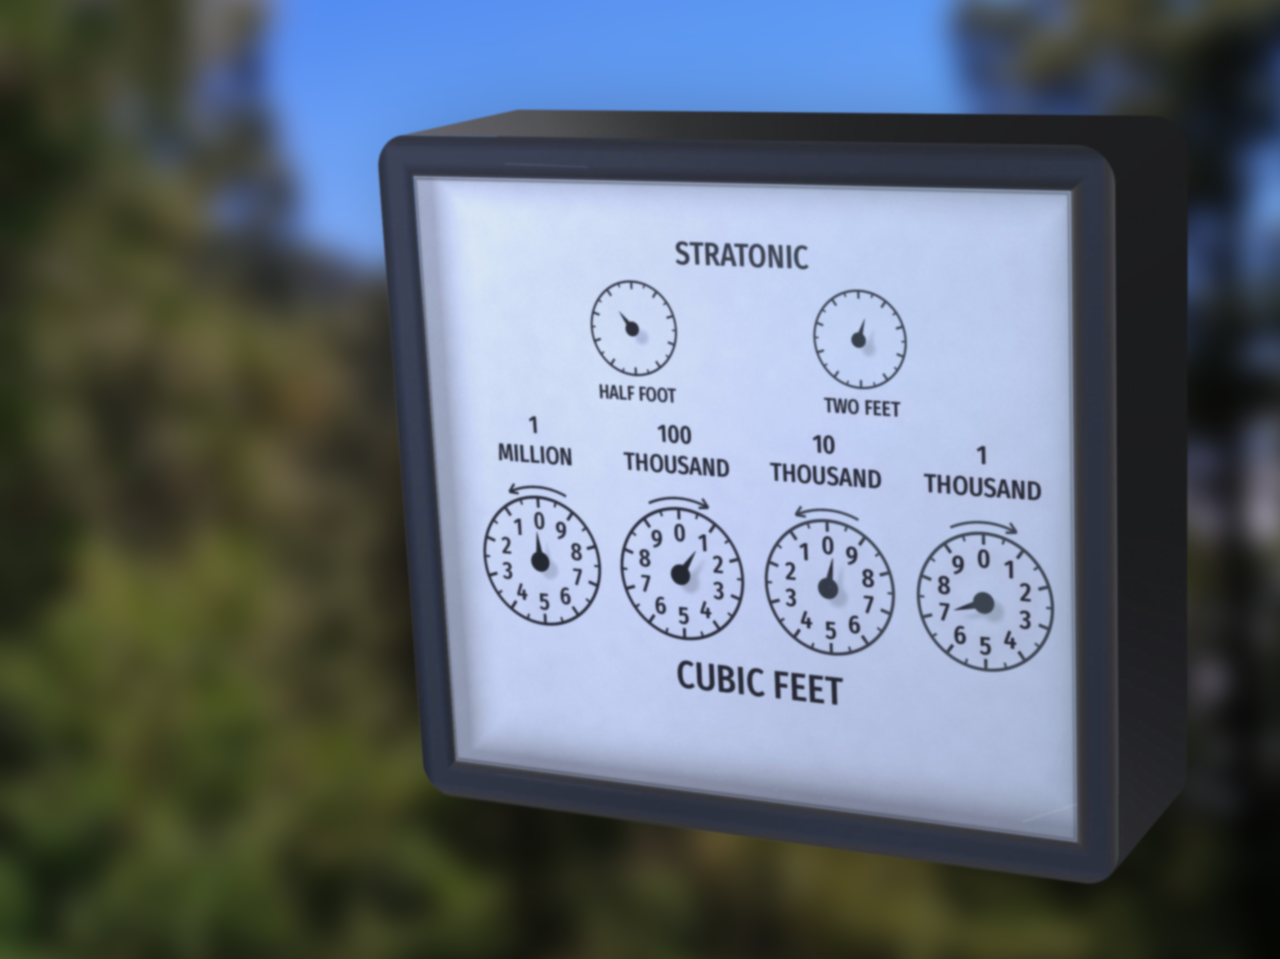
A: 9700ft³
